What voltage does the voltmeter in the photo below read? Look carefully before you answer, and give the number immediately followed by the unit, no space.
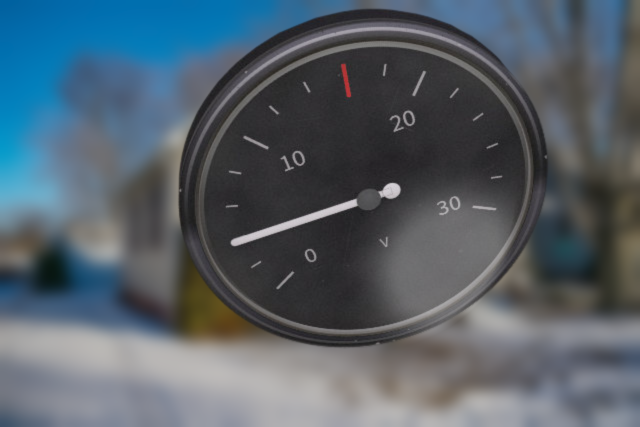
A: 4V
